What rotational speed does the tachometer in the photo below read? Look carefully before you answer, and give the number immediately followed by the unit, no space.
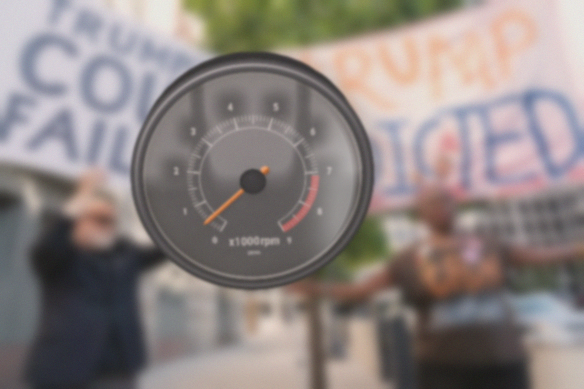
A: 500rpm
